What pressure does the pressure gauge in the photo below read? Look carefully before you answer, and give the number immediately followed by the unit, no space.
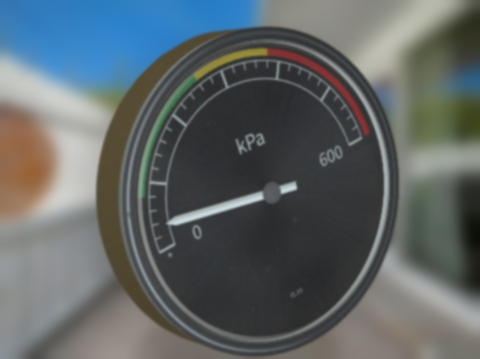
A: 40kPa
